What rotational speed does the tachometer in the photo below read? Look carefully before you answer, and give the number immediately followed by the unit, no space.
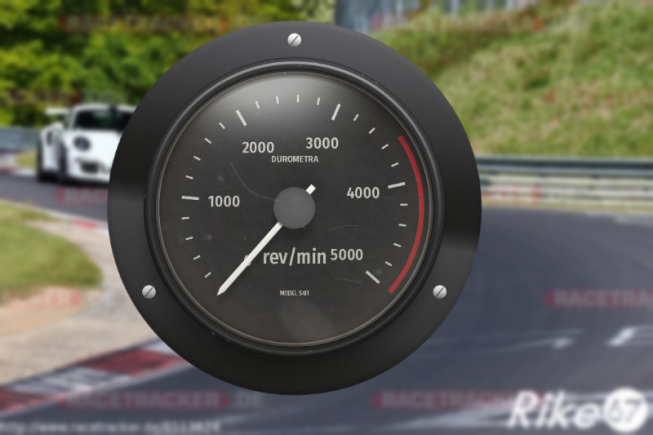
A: 0rpm
